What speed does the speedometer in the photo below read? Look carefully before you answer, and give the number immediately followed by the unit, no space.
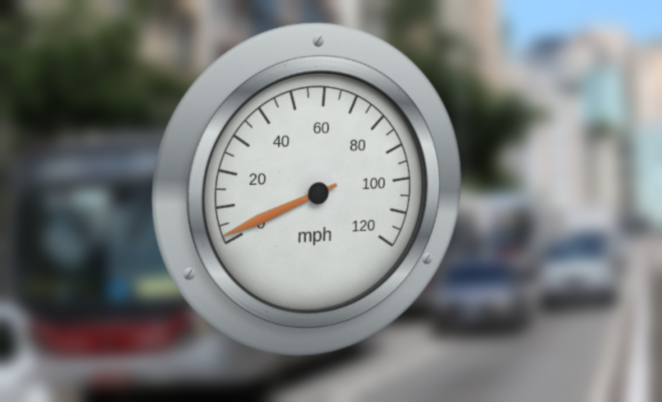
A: 2.5mph
